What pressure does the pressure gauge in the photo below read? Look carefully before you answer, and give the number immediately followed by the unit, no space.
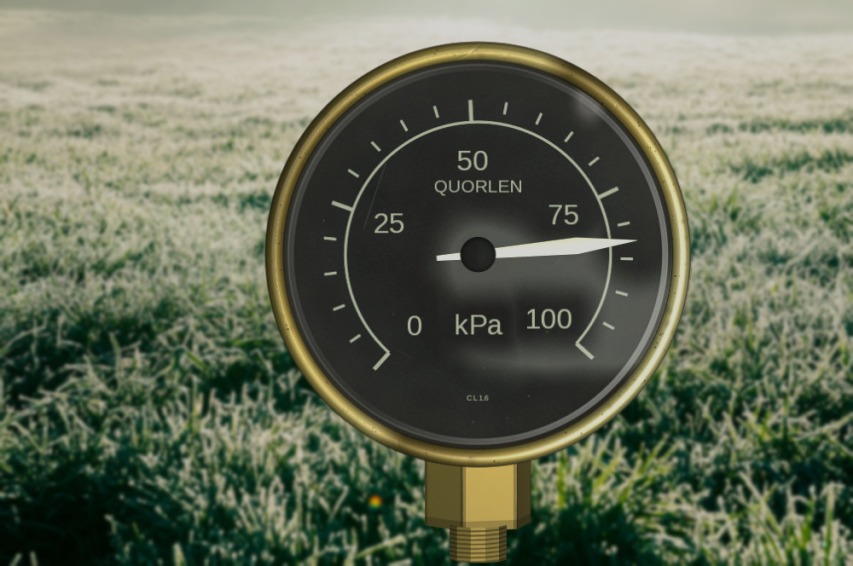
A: 82.5kPa
